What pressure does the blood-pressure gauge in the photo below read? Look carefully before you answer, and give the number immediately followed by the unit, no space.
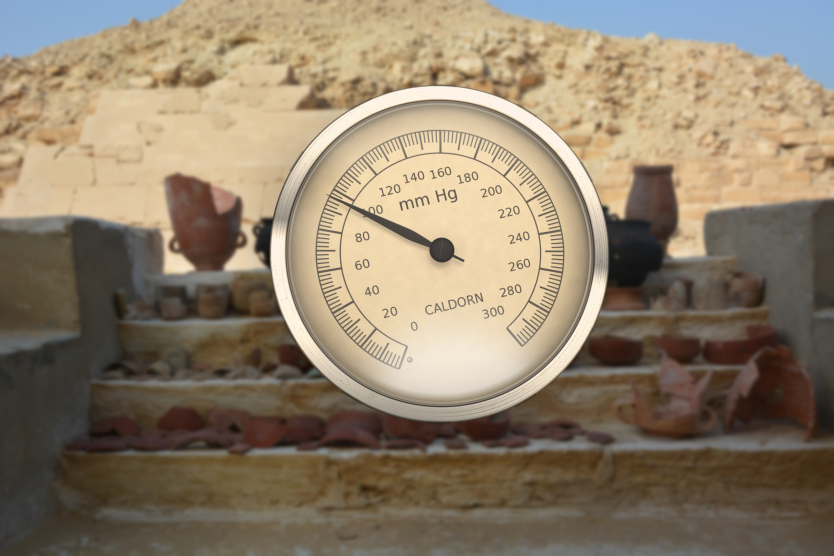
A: 96mmHg
